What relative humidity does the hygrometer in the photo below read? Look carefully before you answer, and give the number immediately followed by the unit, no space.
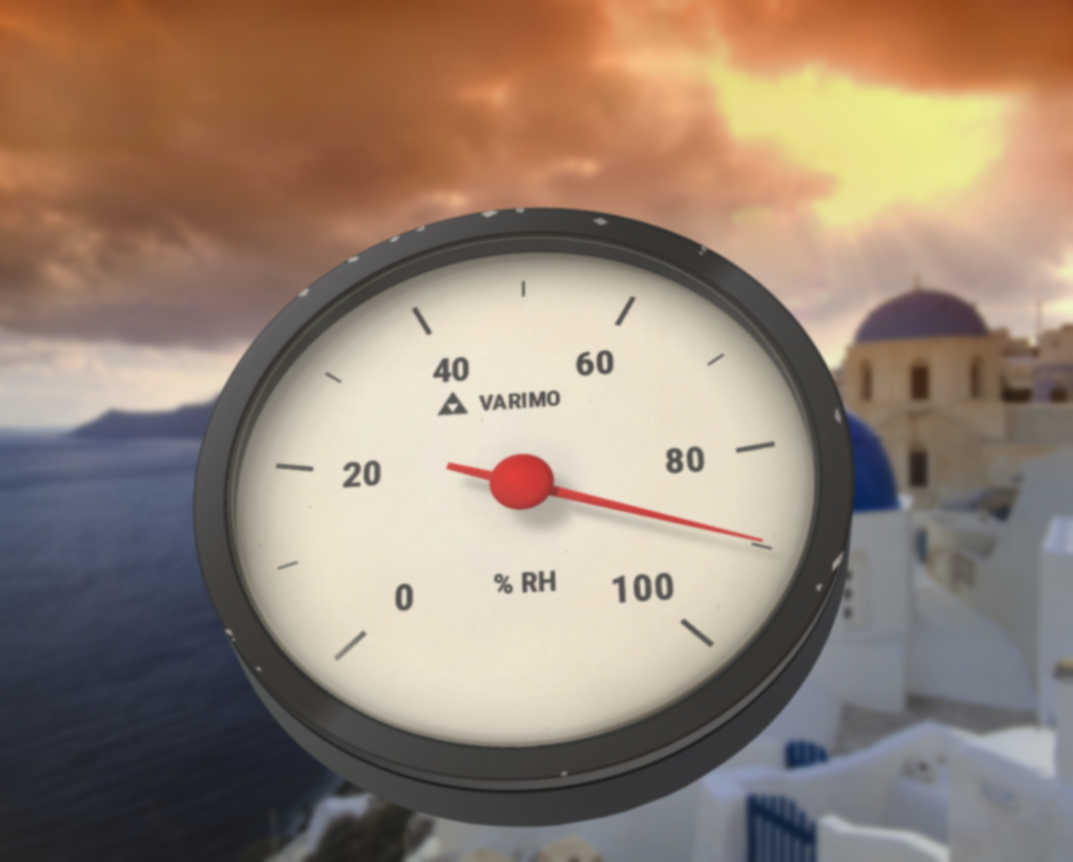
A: 90%
